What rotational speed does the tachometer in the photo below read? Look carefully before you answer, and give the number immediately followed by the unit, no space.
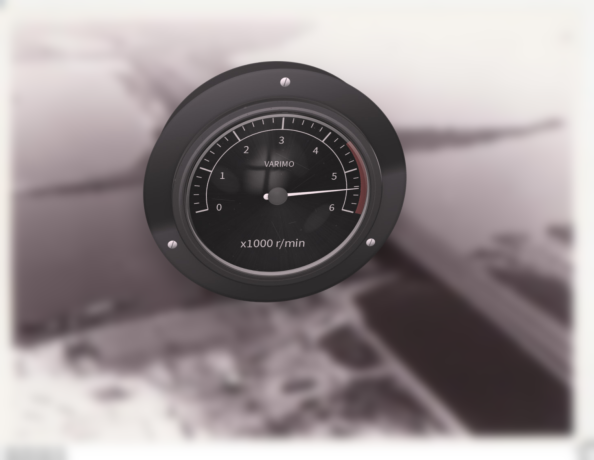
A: 5400rpm
